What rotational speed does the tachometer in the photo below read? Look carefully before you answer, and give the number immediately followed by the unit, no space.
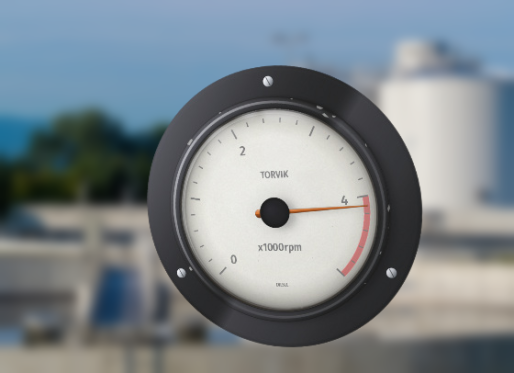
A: 4100rpm
